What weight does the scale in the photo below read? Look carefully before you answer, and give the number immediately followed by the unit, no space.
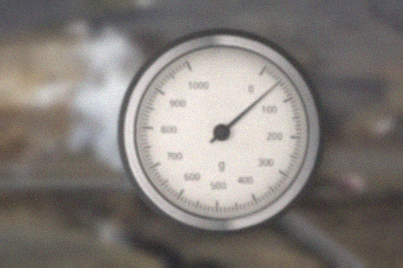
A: 50g
